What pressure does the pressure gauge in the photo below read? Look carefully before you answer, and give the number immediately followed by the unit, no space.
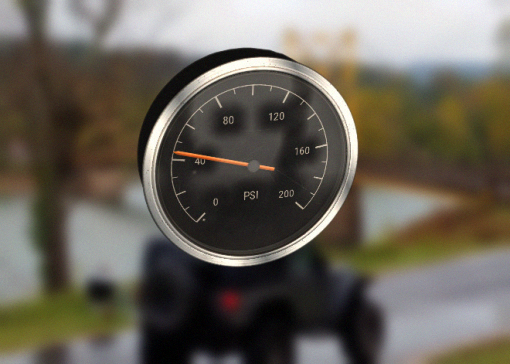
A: 45psi
